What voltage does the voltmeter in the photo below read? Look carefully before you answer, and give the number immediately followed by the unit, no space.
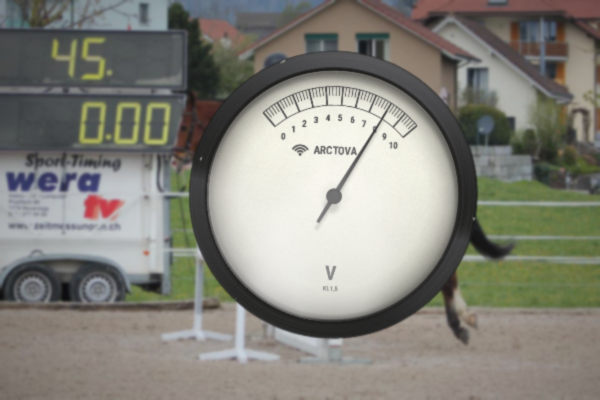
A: 8V
